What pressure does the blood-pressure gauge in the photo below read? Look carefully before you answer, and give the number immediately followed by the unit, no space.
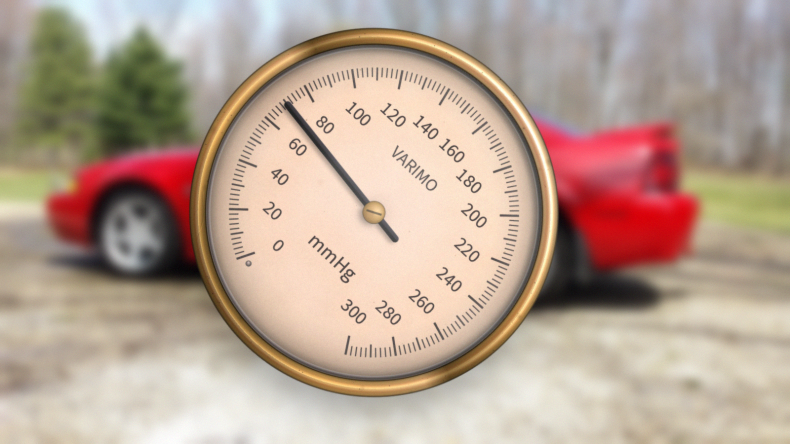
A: 70mmHg
